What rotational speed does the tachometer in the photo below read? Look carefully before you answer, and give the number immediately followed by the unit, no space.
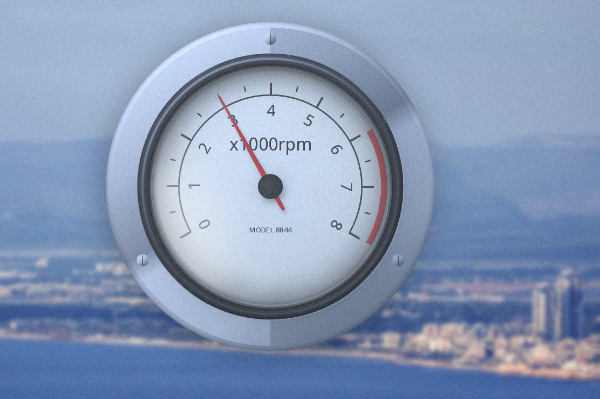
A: 3000rpm
